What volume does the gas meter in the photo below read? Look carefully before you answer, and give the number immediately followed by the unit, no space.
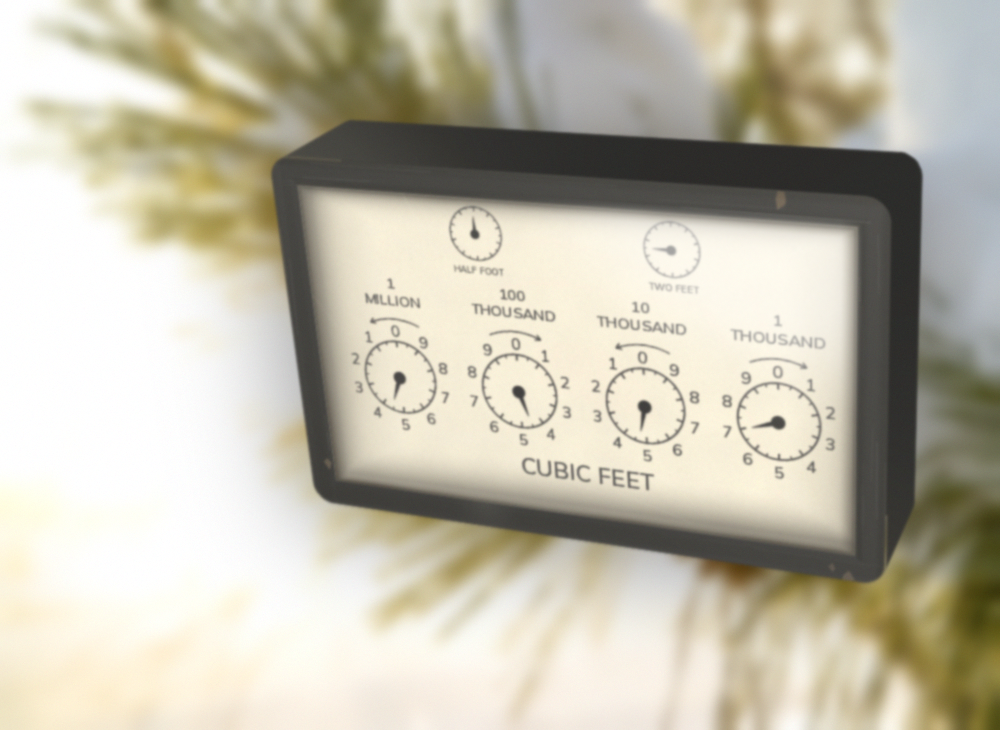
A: 444700ft³
